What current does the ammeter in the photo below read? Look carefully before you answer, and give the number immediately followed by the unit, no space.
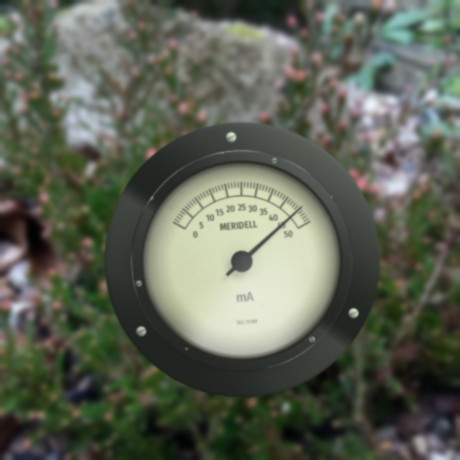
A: 45mA
